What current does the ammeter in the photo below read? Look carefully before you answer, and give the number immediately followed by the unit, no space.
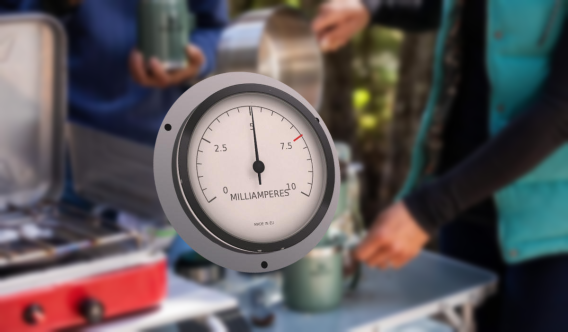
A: 5mA
